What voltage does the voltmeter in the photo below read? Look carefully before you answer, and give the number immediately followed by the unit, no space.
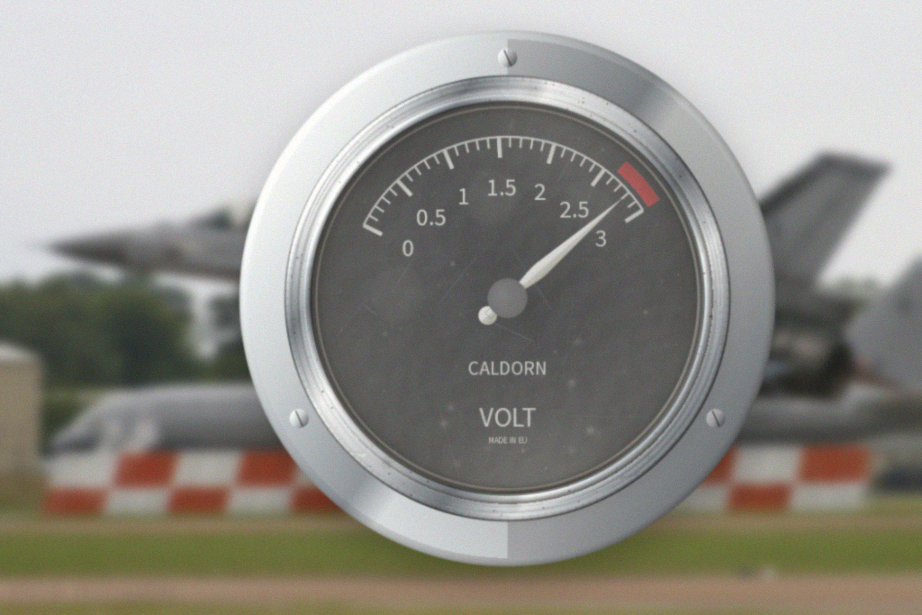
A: 2.8V
